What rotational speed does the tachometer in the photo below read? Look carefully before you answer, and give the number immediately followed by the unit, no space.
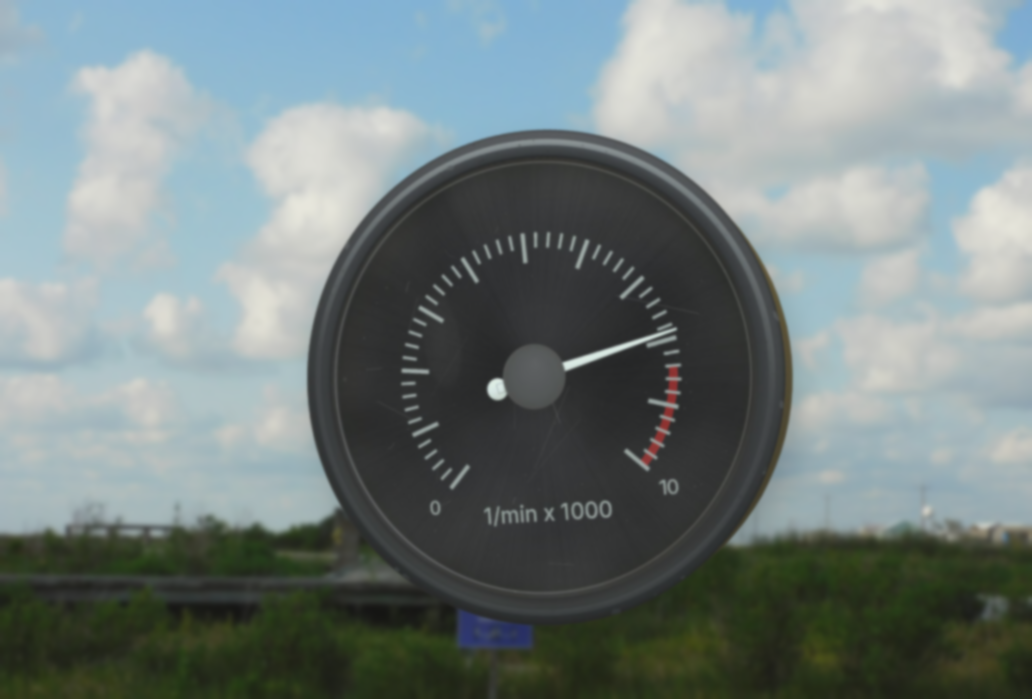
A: 7900rpm
